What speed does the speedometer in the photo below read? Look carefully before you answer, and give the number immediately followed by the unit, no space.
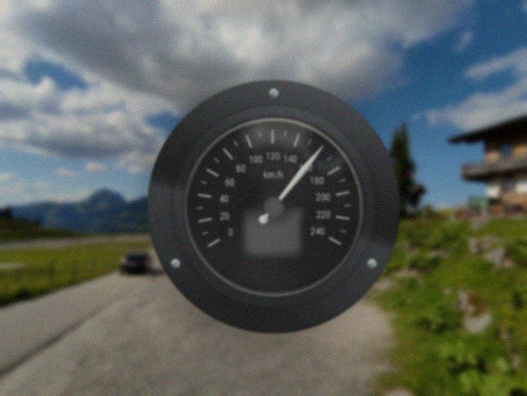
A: 160km/h
